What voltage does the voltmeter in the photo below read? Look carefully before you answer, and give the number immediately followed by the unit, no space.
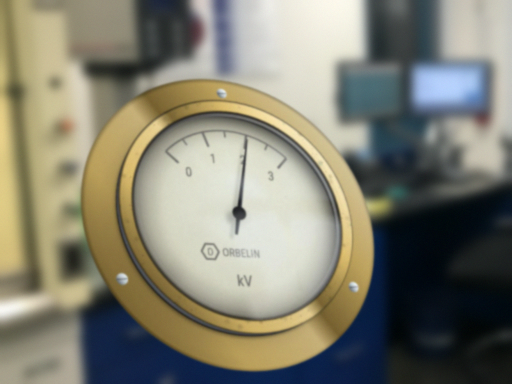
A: 2kV
